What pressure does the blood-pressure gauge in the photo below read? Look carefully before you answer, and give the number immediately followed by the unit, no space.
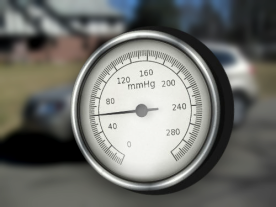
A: 60mmHg
